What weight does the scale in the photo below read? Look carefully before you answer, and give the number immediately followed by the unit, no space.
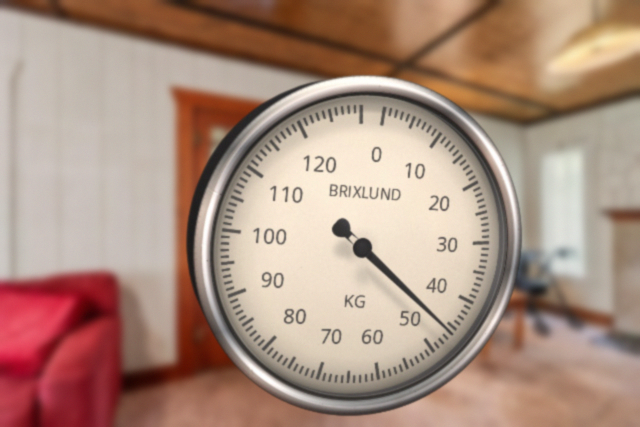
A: 46kg
